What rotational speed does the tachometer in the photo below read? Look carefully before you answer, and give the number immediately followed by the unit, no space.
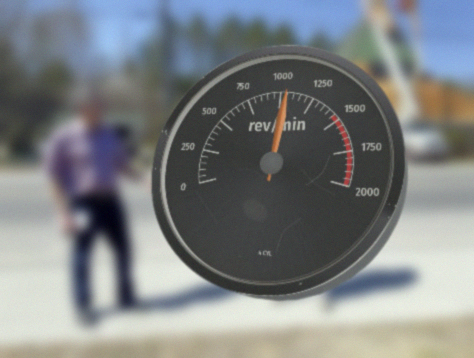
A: 1050rpm
